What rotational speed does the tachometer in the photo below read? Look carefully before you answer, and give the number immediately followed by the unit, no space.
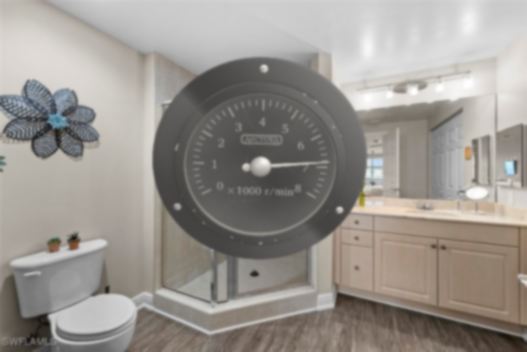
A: 6800rpm
